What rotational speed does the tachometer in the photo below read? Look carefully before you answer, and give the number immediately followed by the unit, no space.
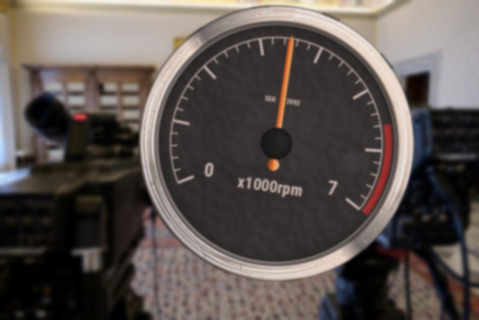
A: 3500rpm
